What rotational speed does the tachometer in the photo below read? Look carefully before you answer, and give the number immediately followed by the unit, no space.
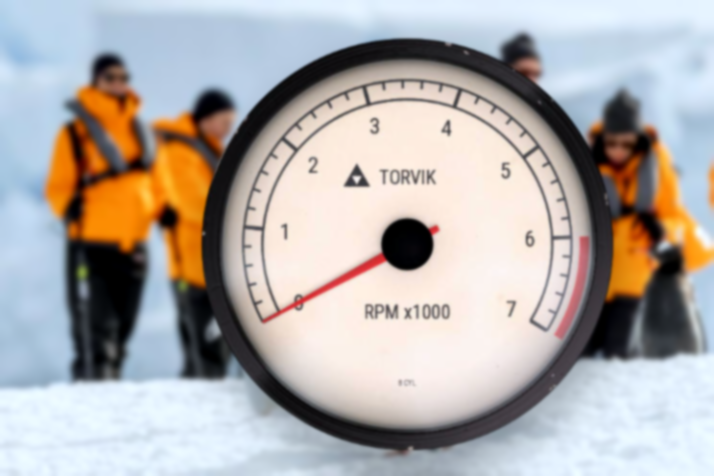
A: 0rpm
